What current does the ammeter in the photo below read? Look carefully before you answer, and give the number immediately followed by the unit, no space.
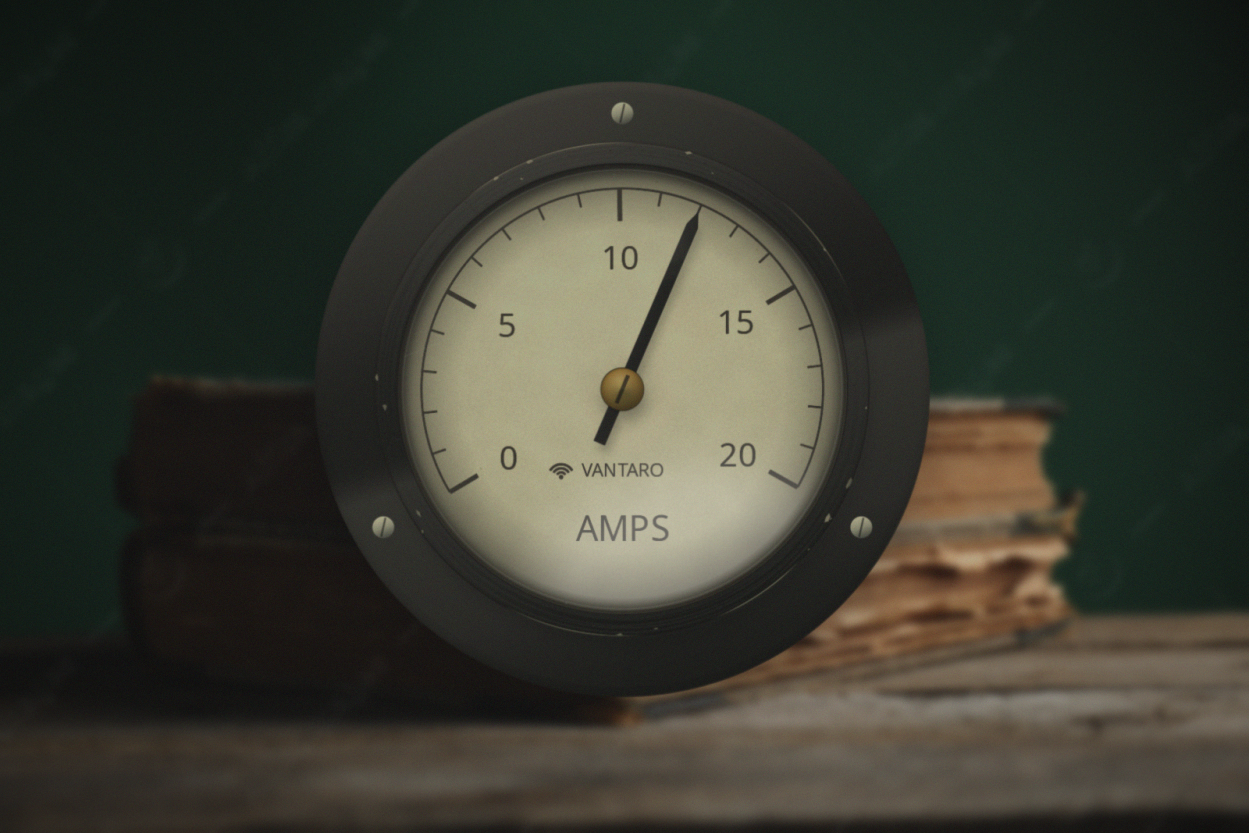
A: 12A
